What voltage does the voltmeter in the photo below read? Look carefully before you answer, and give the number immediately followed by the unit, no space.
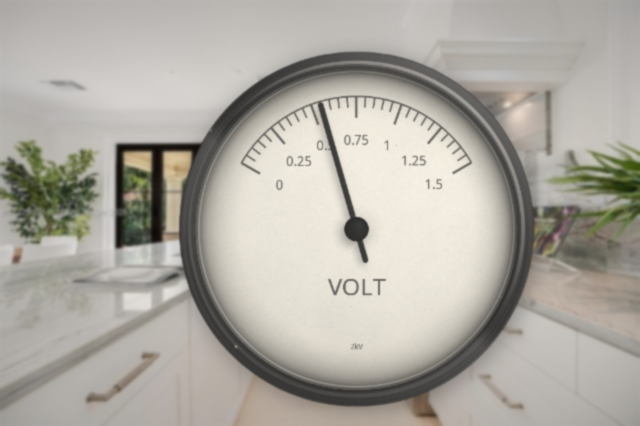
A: 0.55V
